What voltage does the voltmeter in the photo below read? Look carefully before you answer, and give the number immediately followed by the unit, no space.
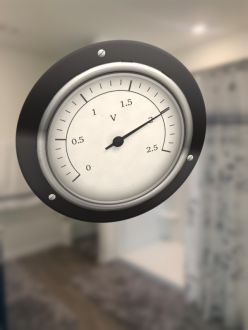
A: 2V
